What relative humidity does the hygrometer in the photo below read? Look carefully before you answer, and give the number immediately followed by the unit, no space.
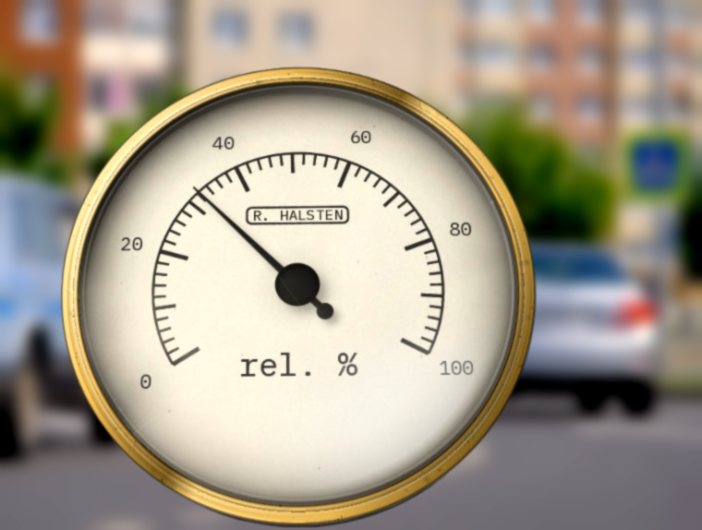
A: 32%
